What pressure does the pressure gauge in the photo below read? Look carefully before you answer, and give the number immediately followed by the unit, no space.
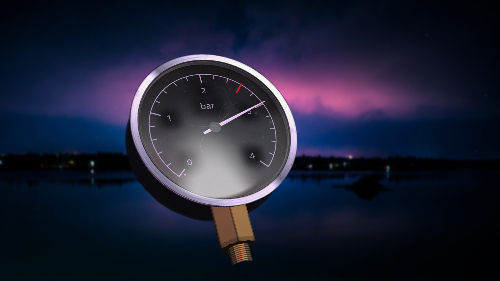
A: 3bar
